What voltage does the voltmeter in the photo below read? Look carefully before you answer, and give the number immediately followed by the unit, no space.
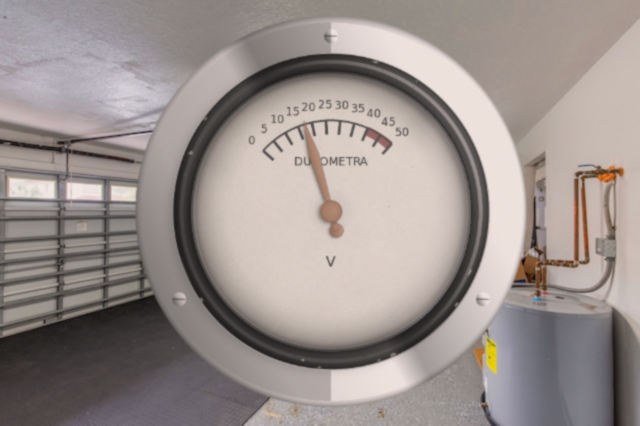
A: 17.5V
